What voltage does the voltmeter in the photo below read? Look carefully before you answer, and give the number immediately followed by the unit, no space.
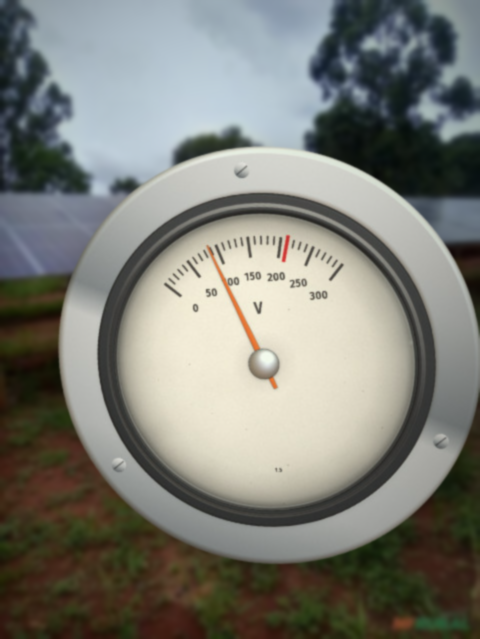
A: 90V
